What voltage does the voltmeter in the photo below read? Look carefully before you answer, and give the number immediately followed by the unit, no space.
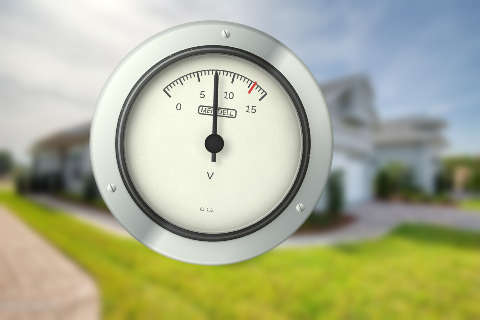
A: 7.5V
